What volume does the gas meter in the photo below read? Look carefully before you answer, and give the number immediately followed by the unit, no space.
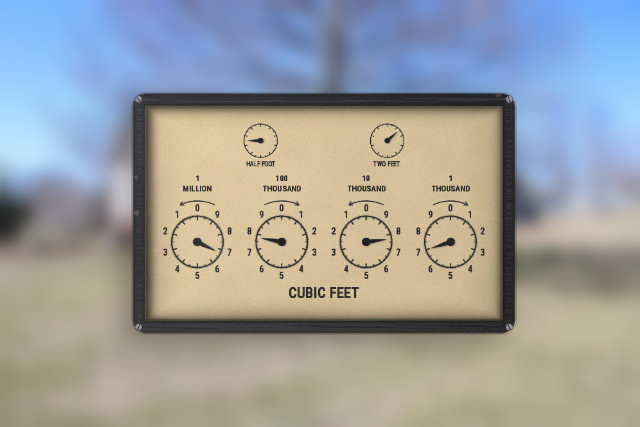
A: 677700ft³
